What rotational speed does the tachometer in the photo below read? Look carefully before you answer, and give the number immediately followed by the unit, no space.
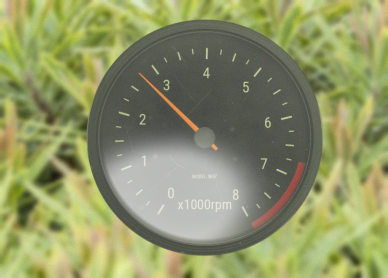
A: 2750rpm
